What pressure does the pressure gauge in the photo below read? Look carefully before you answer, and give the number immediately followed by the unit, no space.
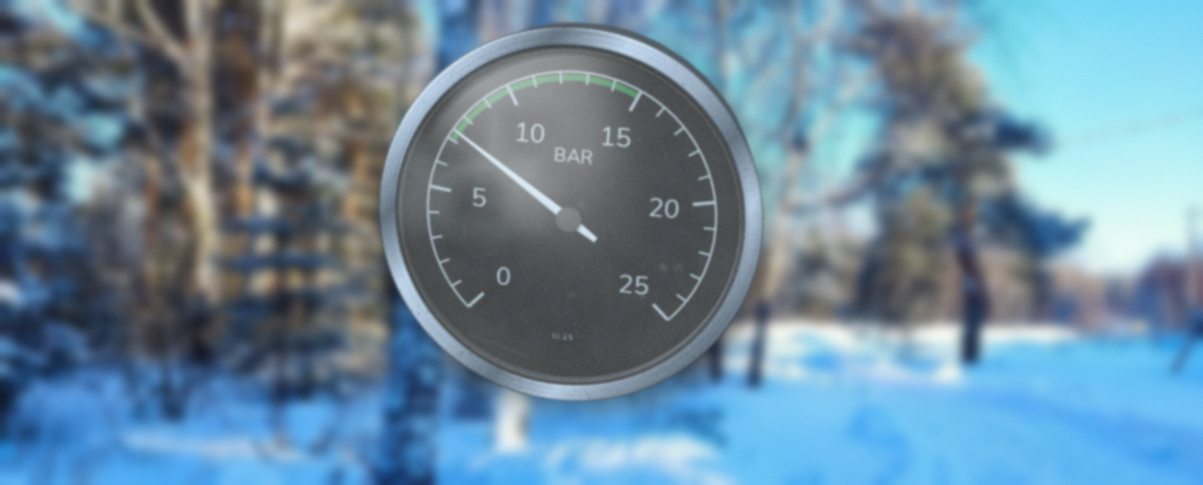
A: 7.5bar
